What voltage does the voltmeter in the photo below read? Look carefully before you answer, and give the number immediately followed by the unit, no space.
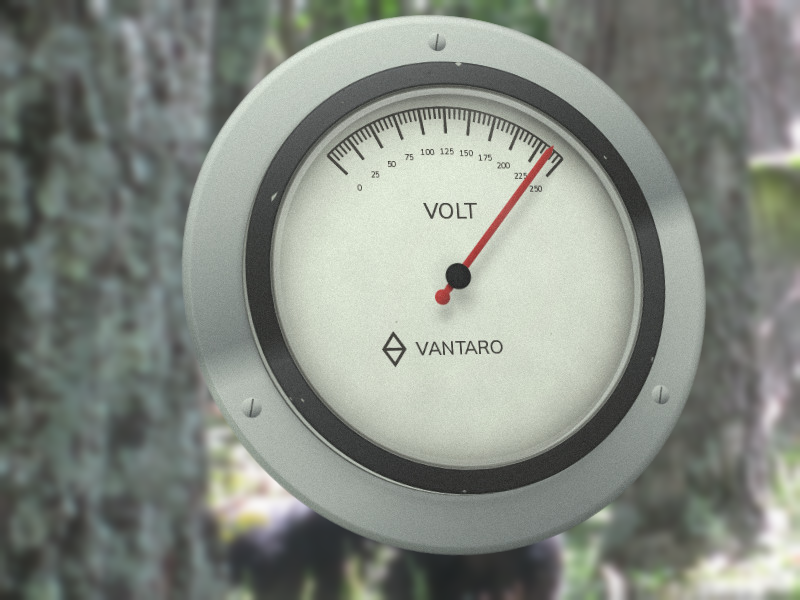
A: 235V
